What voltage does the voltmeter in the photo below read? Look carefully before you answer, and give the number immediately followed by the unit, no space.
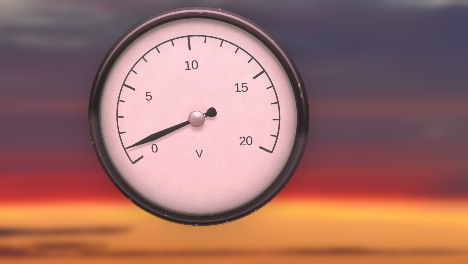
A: 1V
